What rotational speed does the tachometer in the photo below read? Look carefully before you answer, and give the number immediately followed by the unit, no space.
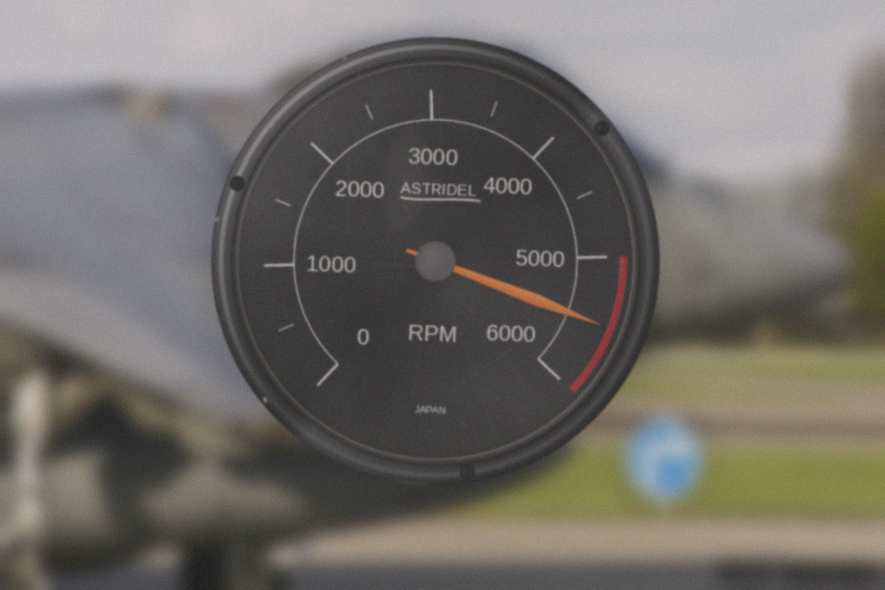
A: 5500rpm
